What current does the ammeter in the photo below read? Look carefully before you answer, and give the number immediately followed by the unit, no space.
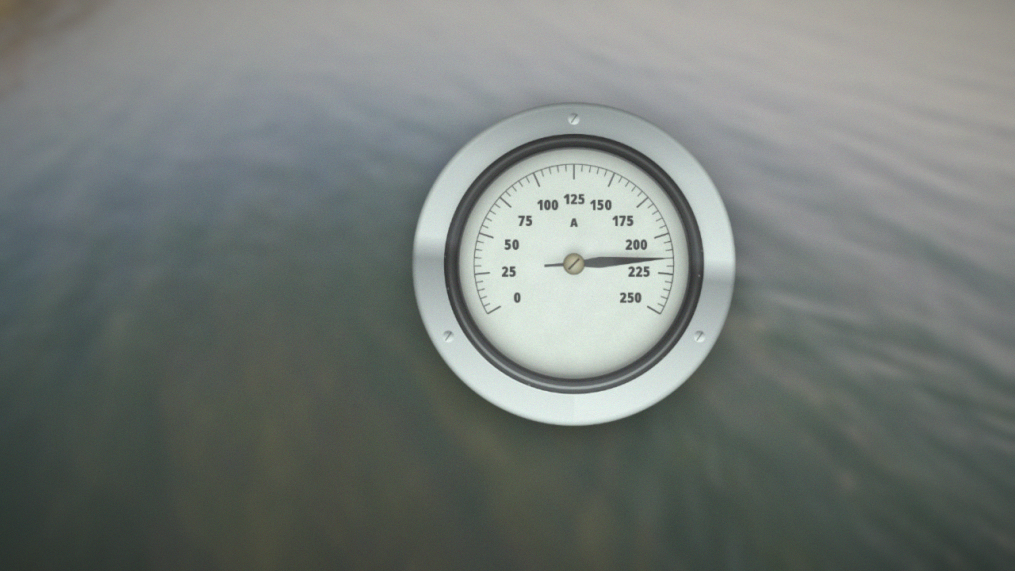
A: 215A
